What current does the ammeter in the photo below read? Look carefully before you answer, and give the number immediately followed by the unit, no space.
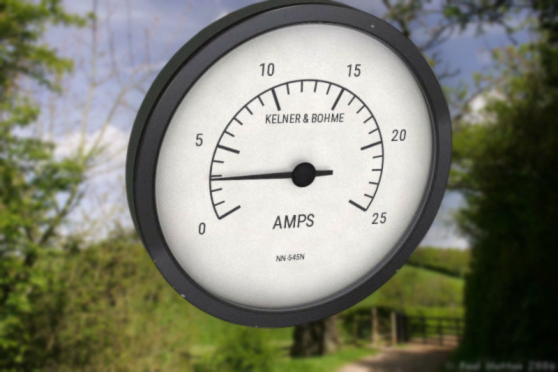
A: 3A
